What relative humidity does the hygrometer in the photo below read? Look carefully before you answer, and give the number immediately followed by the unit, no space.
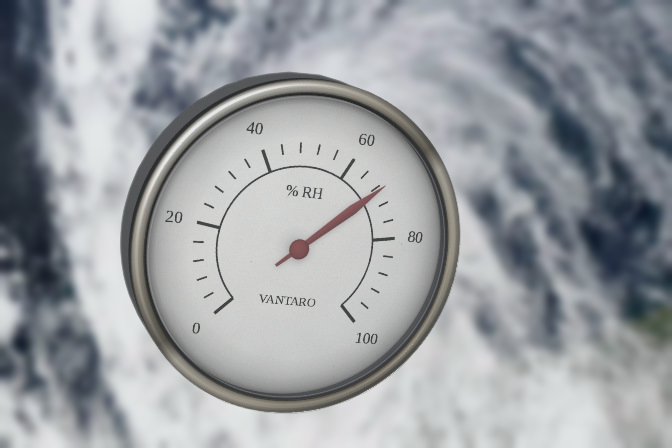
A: 68%
